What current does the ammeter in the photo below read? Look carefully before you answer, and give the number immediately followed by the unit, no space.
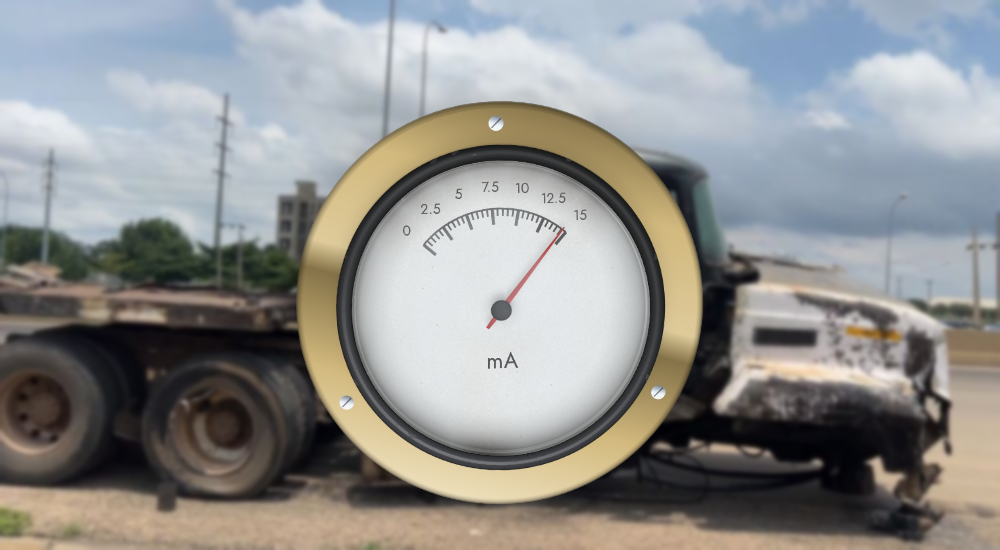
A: 14.5mA
